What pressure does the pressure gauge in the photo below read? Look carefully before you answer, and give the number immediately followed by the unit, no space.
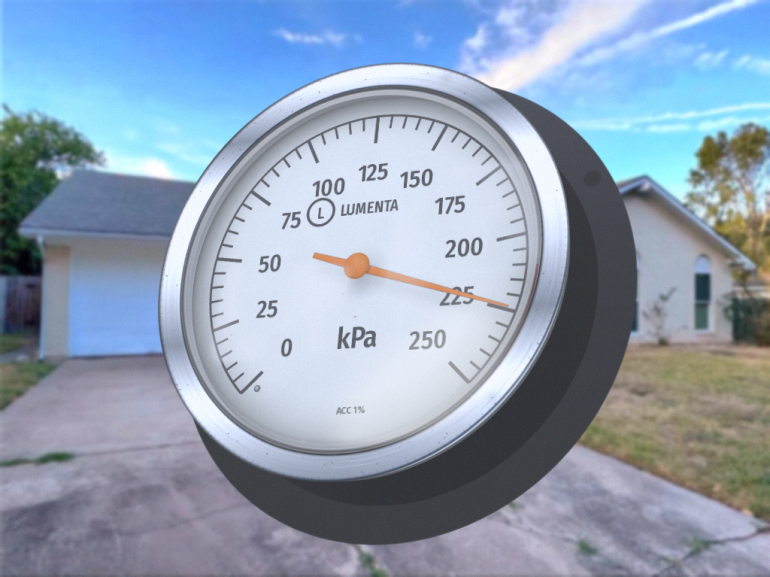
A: 225kPa
